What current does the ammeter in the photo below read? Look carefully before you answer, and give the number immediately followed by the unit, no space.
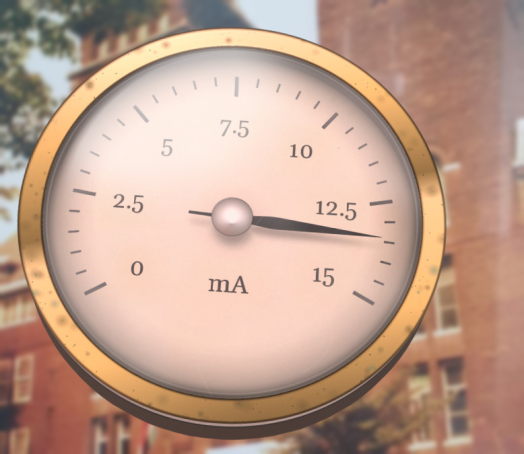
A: 13.5mA
